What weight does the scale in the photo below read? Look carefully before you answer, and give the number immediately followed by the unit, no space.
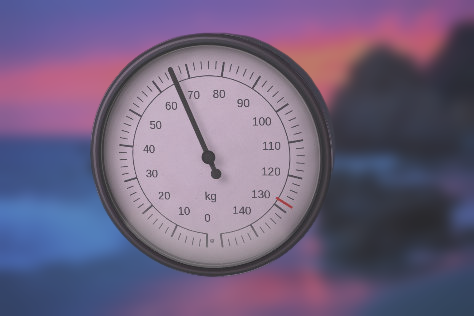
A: 66kg
